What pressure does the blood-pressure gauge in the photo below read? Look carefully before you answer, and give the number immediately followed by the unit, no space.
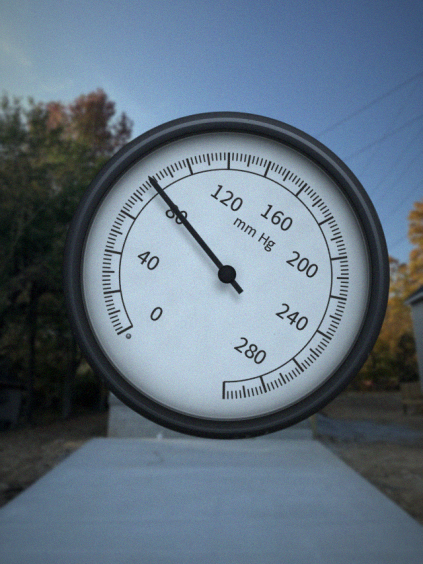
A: 80mmHg
